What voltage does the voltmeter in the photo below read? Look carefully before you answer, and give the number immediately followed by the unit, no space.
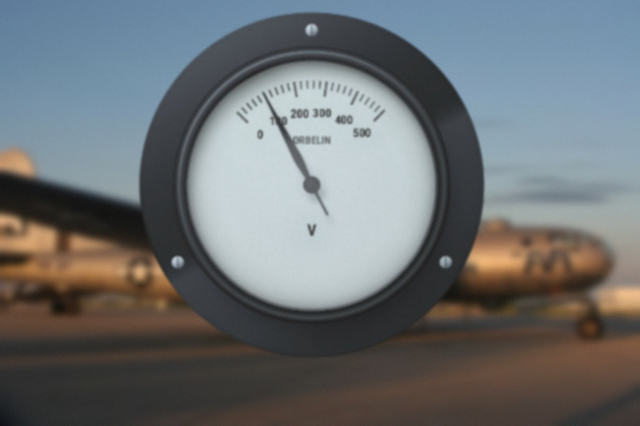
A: 100V
